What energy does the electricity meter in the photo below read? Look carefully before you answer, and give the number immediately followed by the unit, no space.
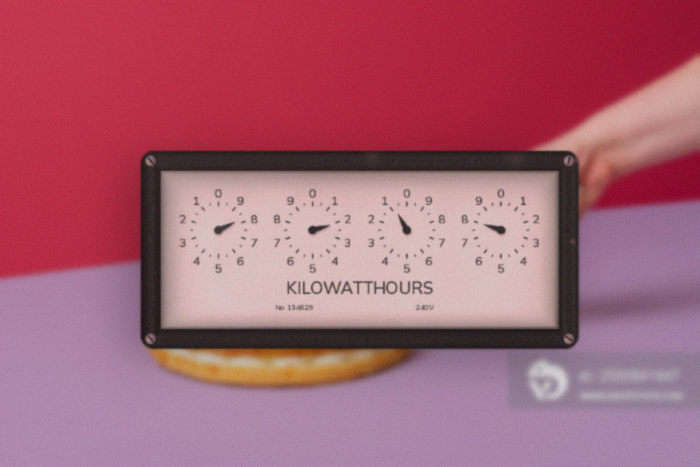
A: 8208kWh
